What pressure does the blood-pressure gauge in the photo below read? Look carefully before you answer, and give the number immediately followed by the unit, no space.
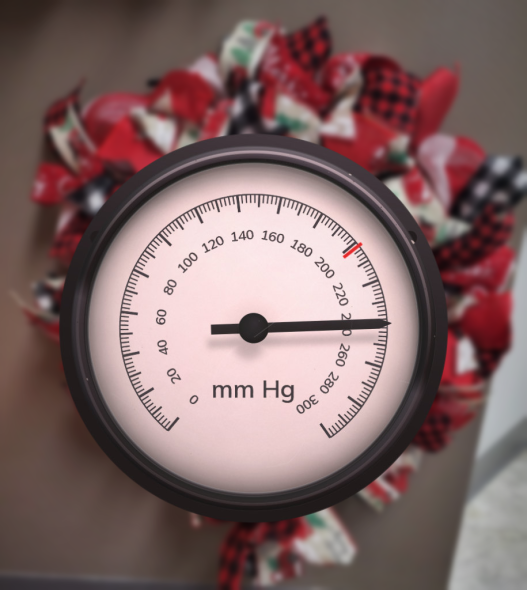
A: 240mmHg
